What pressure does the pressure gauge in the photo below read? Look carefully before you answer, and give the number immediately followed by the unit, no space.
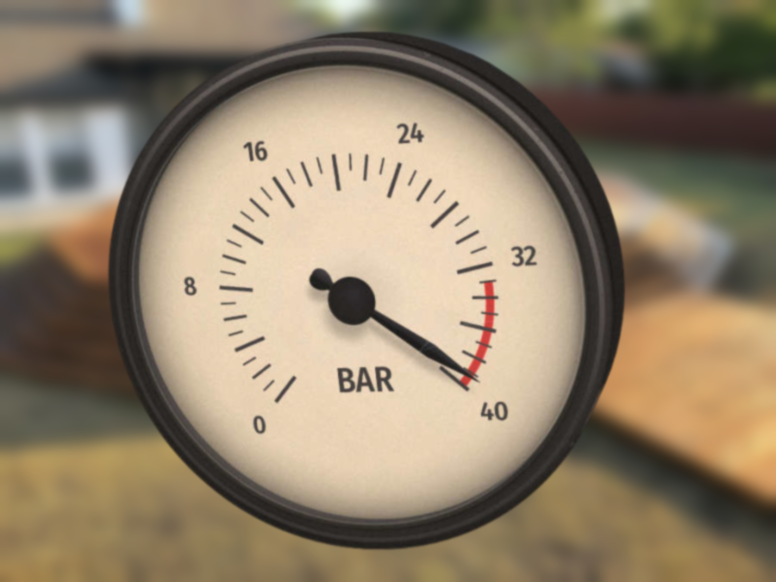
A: 39bar
